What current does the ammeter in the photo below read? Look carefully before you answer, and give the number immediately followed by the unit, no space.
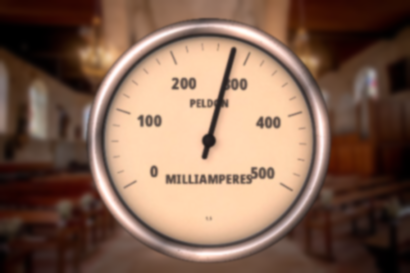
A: 280mA
